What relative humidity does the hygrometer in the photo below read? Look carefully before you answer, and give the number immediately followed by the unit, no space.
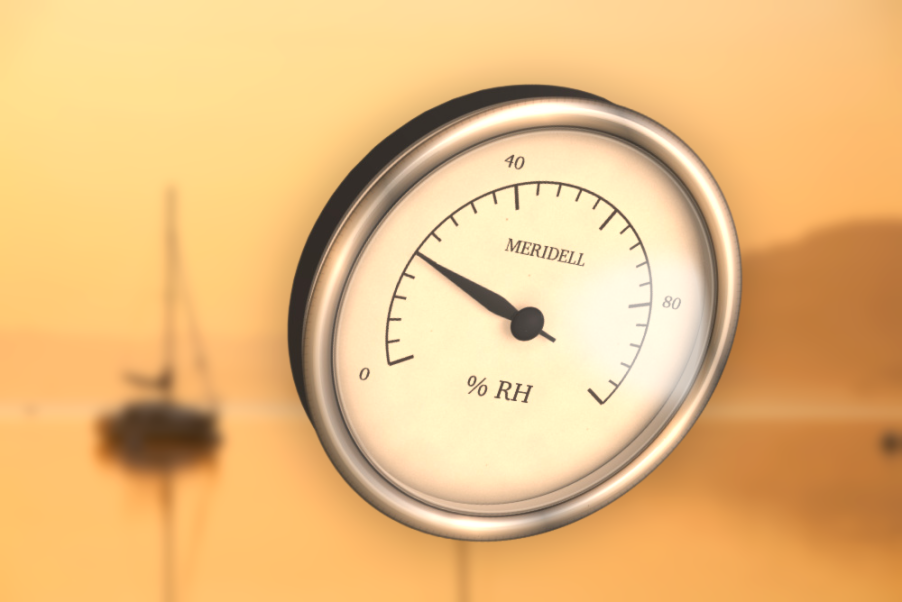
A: 20%
